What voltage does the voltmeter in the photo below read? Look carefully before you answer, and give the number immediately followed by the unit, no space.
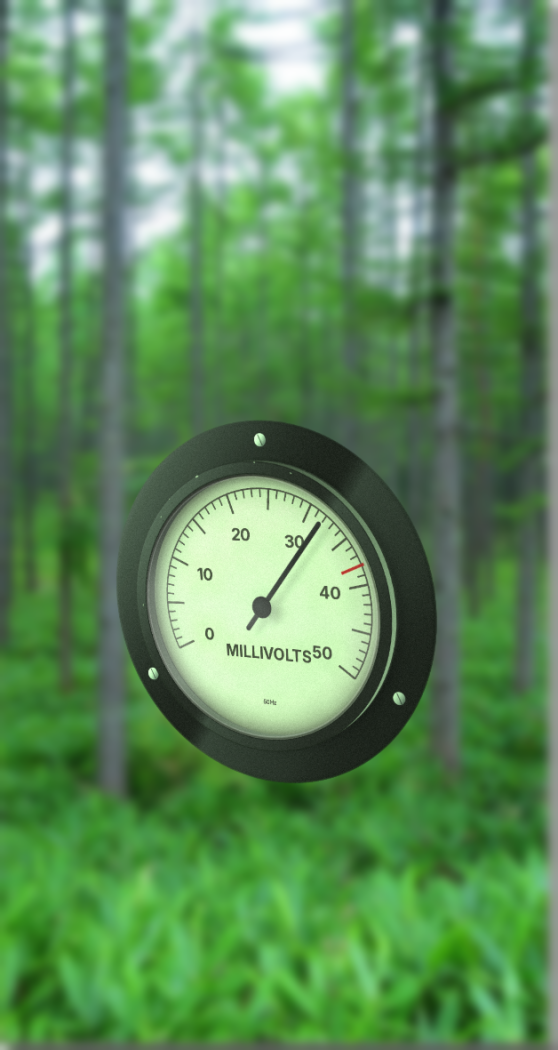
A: 32mV
